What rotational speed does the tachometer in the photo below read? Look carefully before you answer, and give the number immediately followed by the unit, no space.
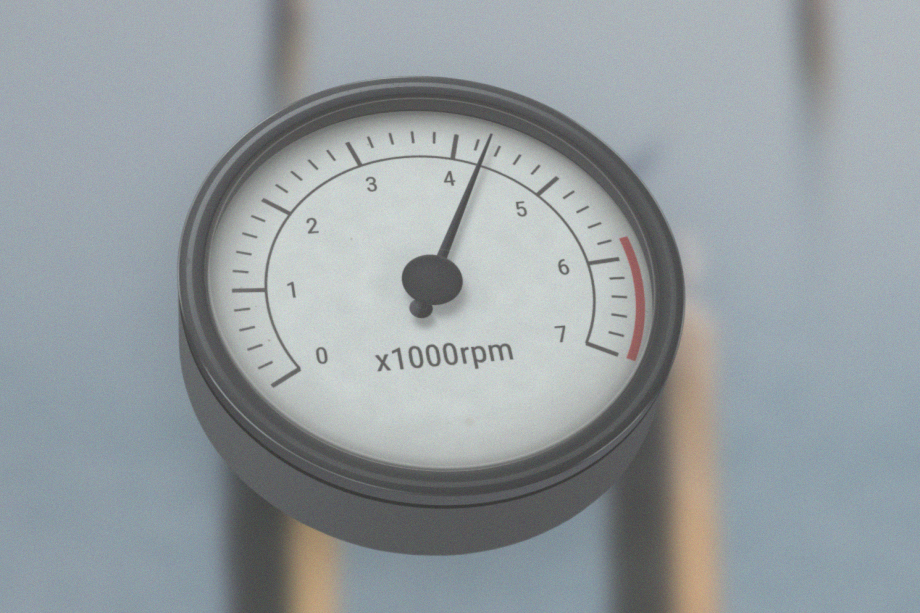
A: 4300rpm
